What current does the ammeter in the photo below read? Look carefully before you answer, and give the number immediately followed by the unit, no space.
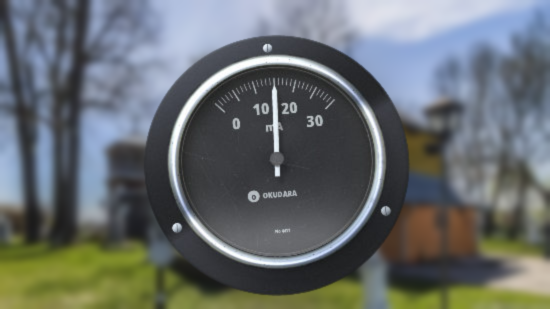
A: 15mA
